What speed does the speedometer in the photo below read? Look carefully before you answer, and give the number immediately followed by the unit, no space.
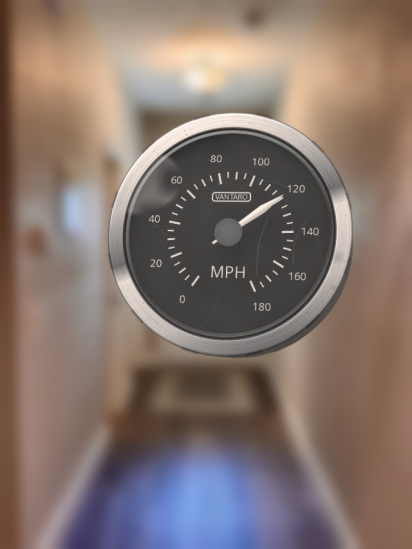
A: 120mph
